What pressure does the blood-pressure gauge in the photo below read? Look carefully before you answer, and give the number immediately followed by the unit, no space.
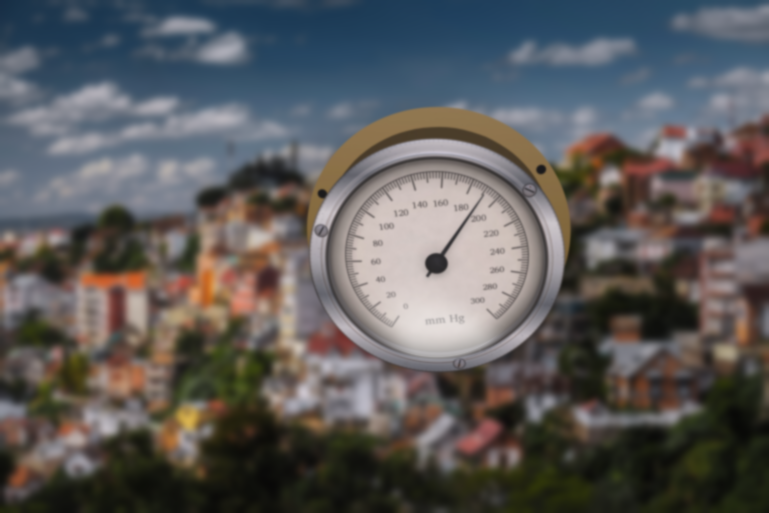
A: 190mmHg
